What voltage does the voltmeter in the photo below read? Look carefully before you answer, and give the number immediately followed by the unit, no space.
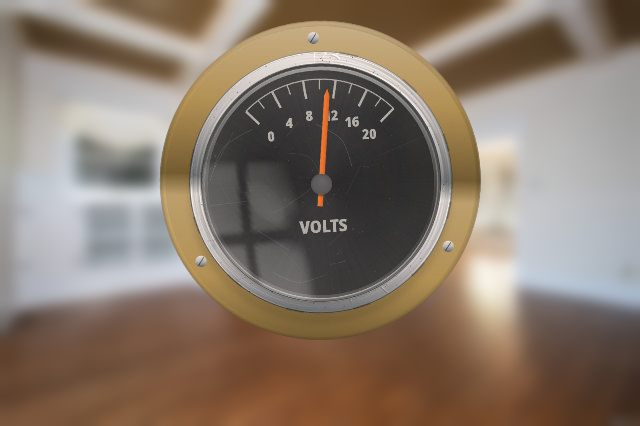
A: 11V
